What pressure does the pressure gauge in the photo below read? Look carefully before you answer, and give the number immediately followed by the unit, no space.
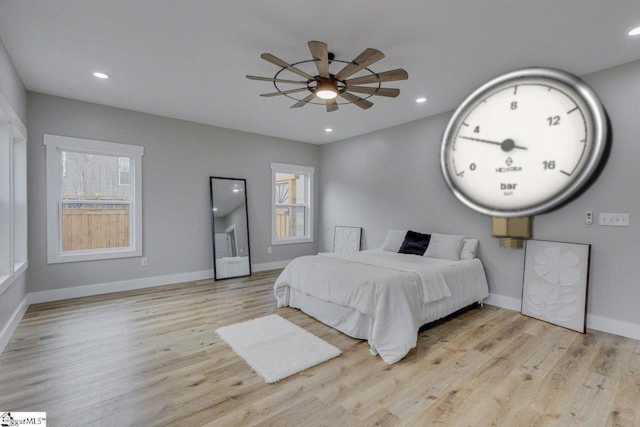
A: 3bar
